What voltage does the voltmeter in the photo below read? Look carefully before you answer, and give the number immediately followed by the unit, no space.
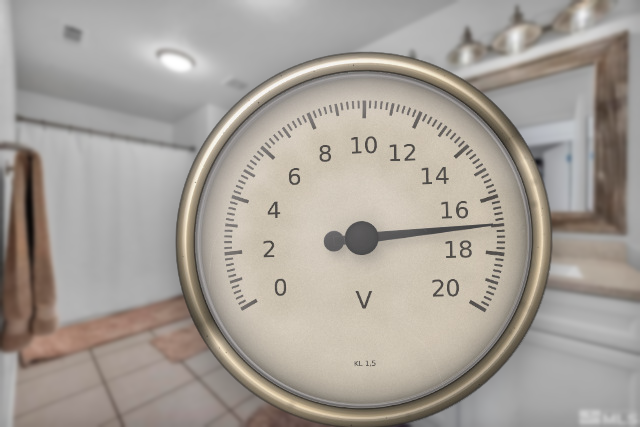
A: 17V
